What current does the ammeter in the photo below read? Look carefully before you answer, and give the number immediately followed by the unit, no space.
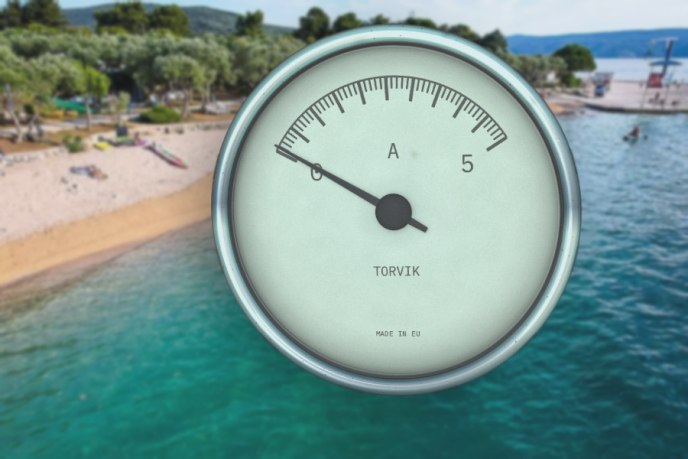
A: 0.1A
